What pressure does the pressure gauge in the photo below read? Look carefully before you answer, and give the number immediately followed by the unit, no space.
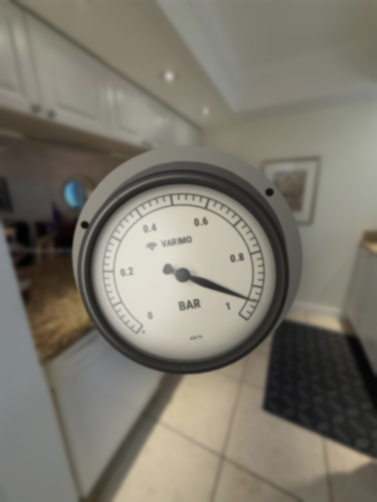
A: 0.94bar
